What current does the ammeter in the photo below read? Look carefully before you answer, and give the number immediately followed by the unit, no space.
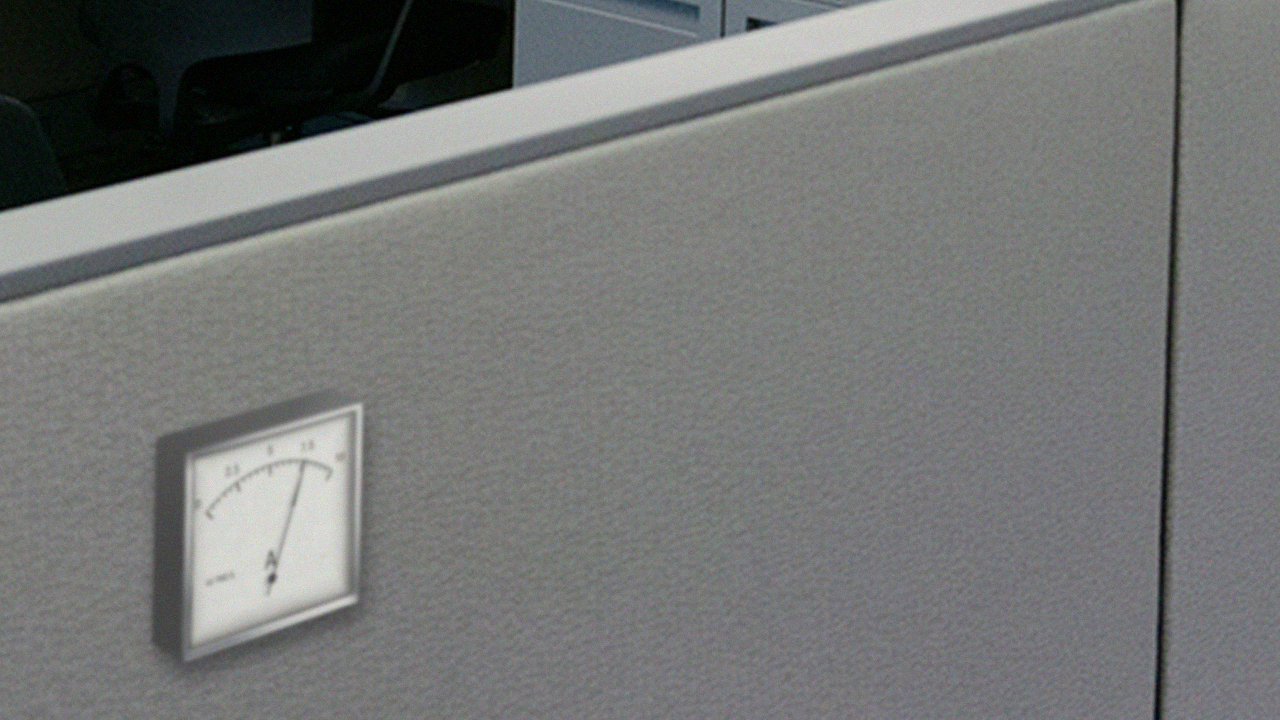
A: 7.5A
